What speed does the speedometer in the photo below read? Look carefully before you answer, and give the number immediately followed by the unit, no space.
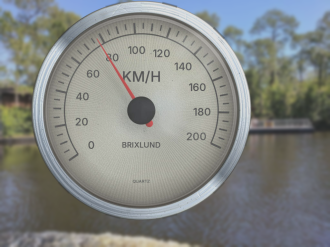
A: 77.5km/h
